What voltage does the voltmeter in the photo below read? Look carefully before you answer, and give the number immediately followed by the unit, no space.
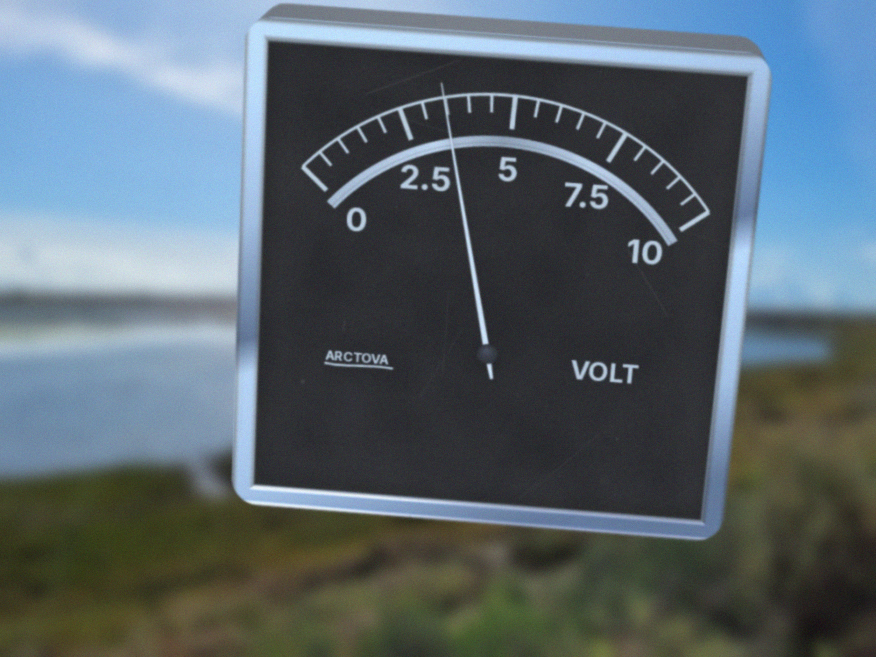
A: 3.5V
